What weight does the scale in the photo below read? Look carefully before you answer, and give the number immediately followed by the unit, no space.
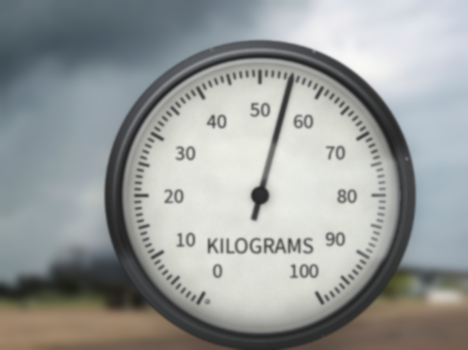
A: 55kg
